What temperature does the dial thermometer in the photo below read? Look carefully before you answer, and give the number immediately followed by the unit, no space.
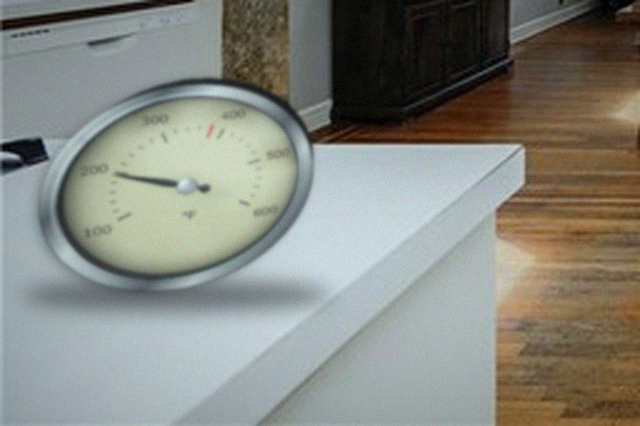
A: 200°F
